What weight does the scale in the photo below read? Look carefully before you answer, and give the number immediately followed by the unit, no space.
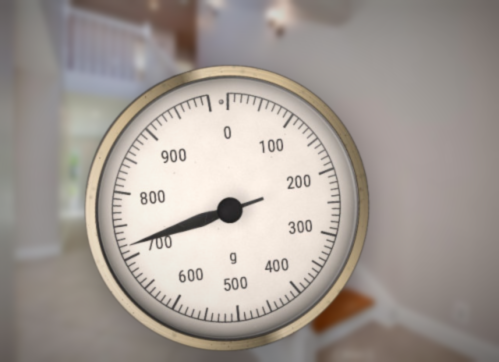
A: 720g
